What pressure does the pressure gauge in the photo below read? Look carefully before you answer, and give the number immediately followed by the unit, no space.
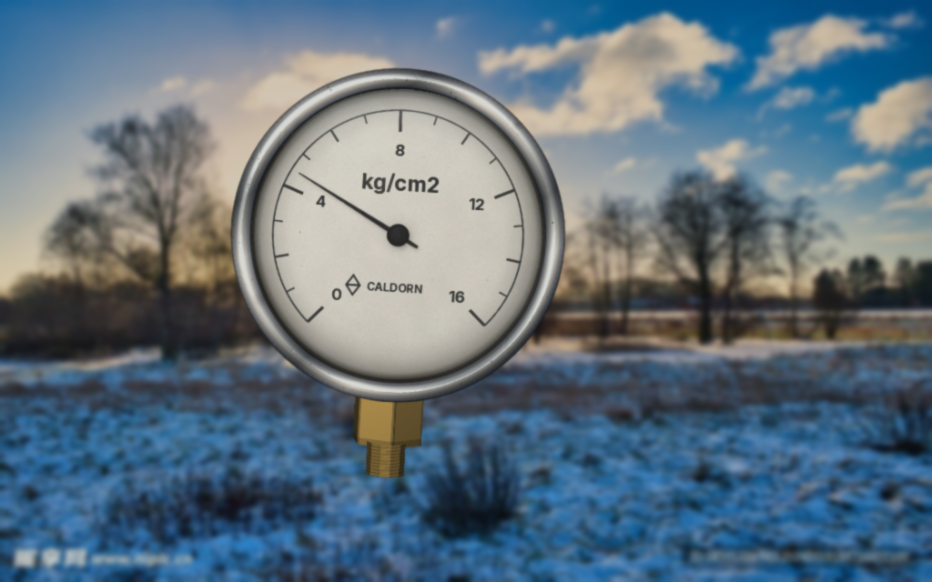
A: 4.5kg/cm²
